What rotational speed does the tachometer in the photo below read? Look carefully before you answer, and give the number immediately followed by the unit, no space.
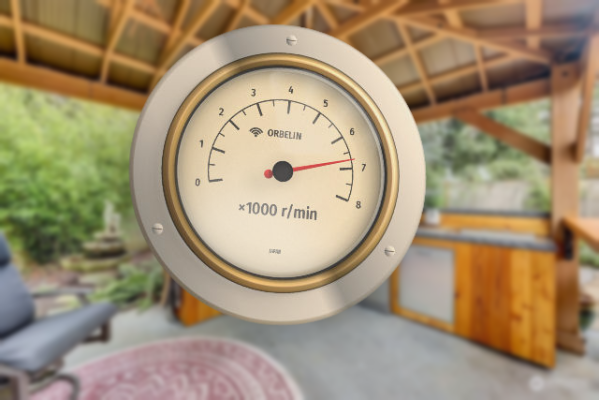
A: 6750rpm
